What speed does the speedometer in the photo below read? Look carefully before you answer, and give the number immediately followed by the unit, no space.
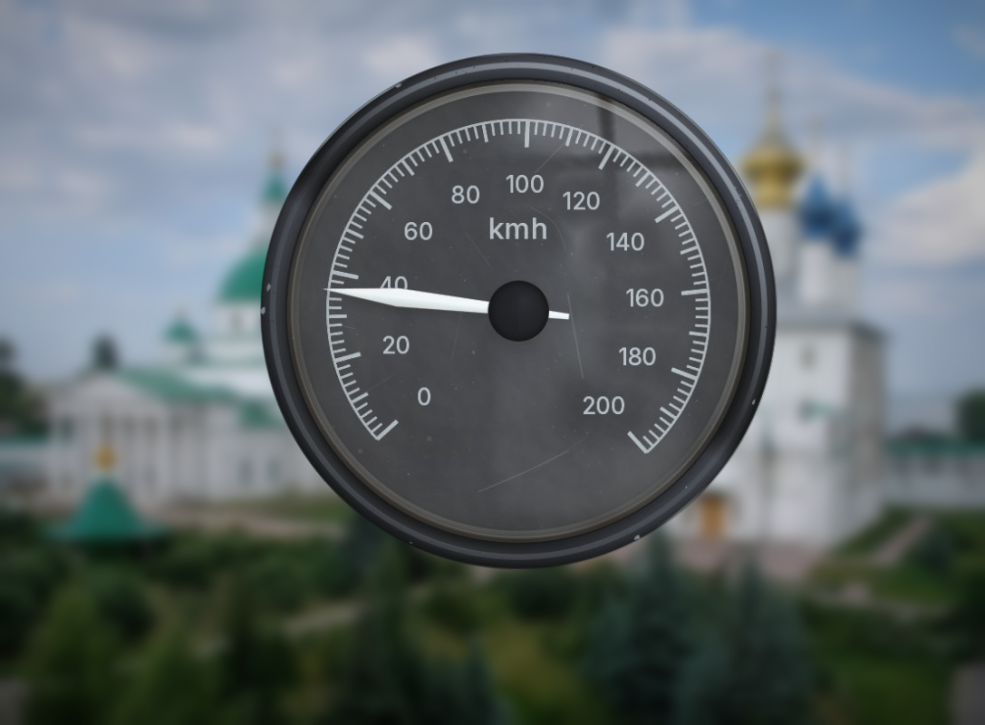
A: 36km/h
